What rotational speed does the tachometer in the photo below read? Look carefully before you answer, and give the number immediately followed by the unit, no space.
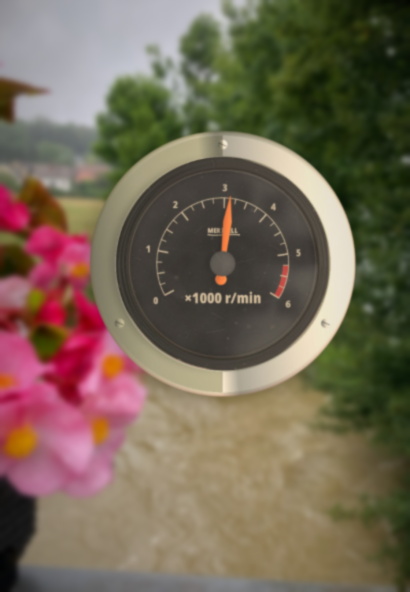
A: 3125rpm
